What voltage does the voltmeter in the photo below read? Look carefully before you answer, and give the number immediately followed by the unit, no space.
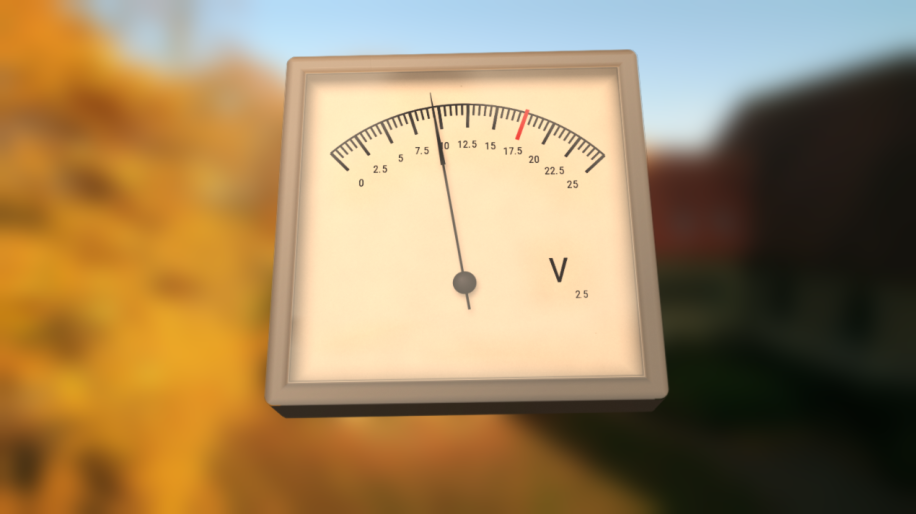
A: 9.5V
